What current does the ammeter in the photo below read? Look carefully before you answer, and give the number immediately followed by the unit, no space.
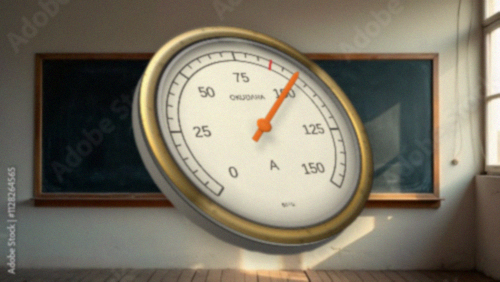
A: 100A
